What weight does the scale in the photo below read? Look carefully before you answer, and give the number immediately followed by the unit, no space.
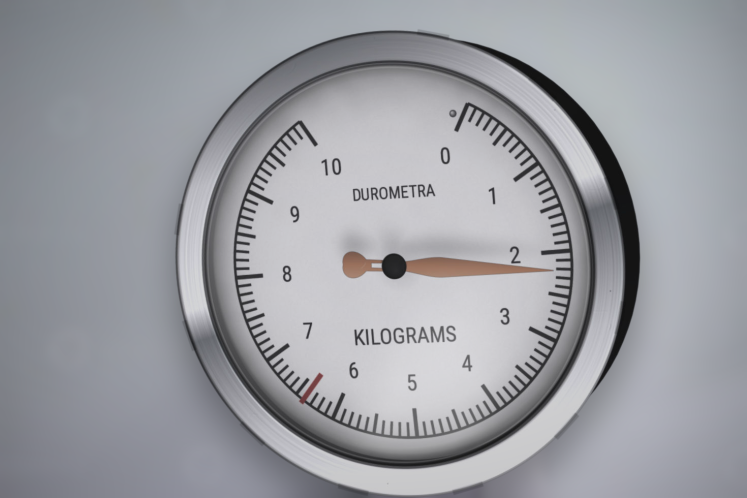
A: 2.2kg
